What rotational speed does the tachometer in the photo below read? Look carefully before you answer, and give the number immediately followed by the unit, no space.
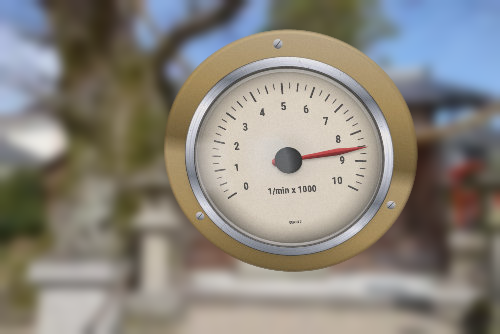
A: 8500rpm
